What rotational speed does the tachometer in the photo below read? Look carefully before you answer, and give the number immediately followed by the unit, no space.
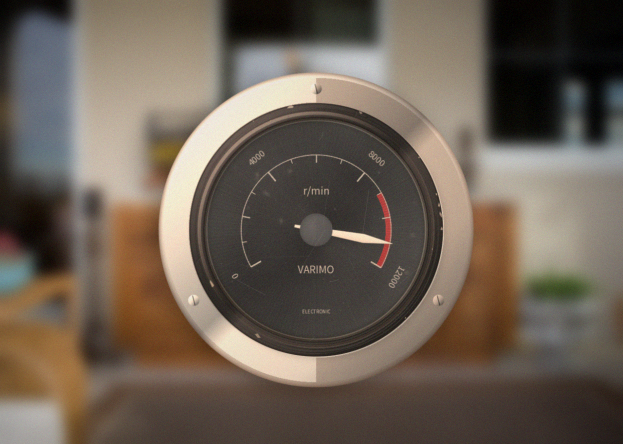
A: 11000rpm
